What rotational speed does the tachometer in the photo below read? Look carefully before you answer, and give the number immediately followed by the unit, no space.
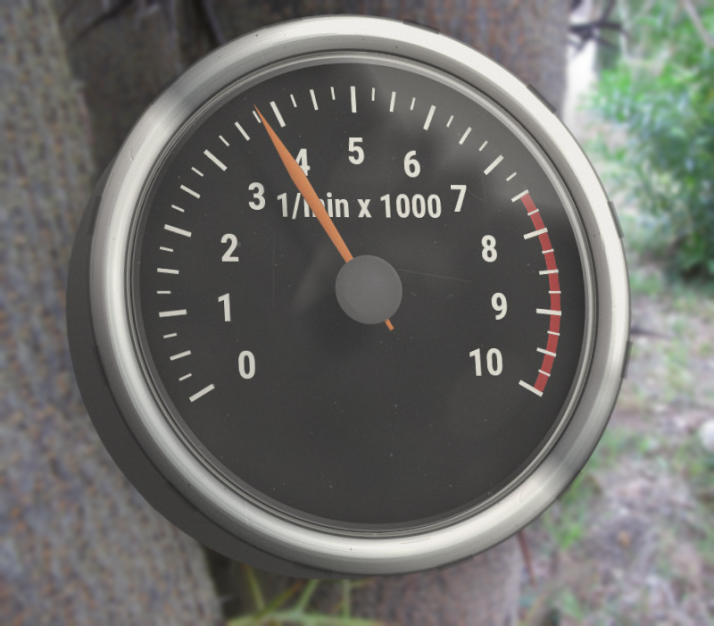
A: 3750rpm
